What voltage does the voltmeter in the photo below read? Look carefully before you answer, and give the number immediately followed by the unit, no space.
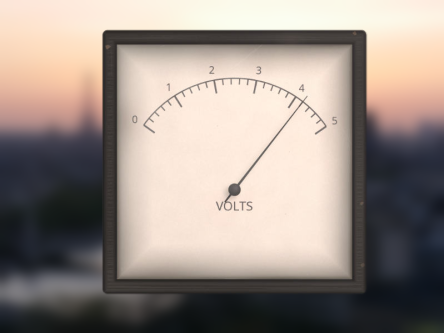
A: 4.2V
